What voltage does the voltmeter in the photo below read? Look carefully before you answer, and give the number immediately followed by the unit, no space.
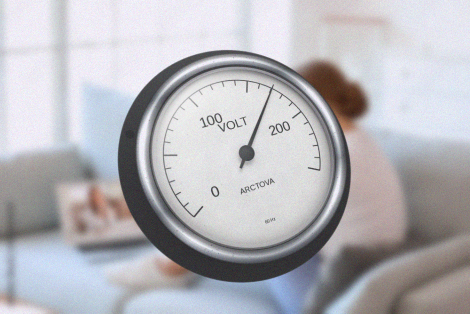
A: 170V
